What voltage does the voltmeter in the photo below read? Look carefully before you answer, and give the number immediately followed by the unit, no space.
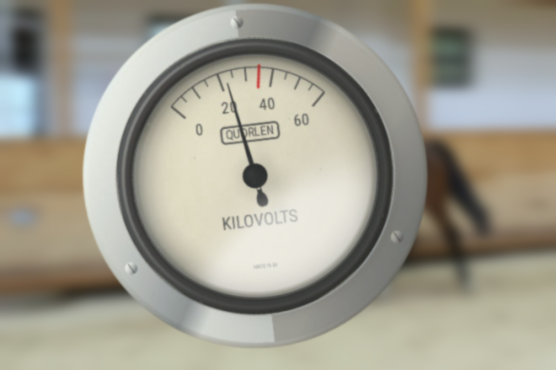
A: 22.5kV
